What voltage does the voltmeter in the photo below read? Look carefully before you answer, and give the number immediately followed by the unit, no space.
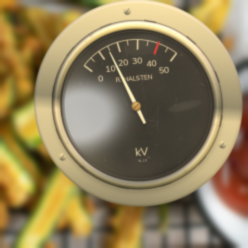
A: 15kV
